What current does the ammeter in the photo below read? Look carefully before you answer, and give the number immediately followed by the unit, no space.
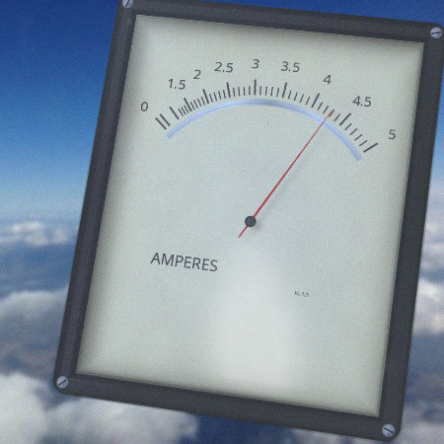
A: 4.3A
